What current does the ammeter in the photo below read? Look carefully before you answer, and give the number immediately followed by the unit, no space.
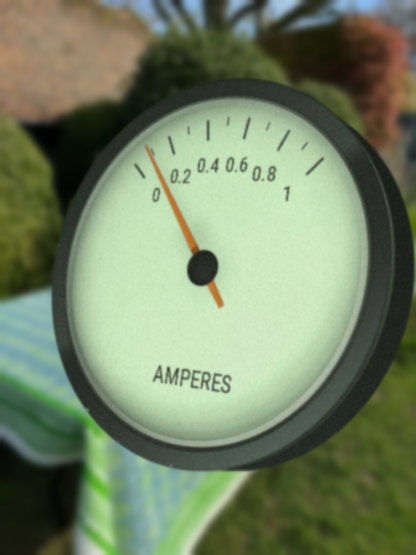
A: 0.1A
